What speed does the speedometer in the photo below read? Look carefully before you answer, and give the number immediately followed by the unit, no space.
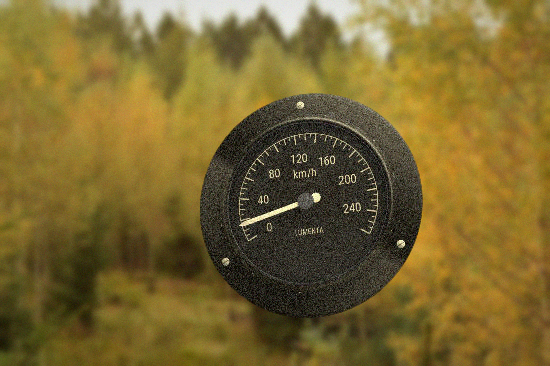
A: 15km/h
